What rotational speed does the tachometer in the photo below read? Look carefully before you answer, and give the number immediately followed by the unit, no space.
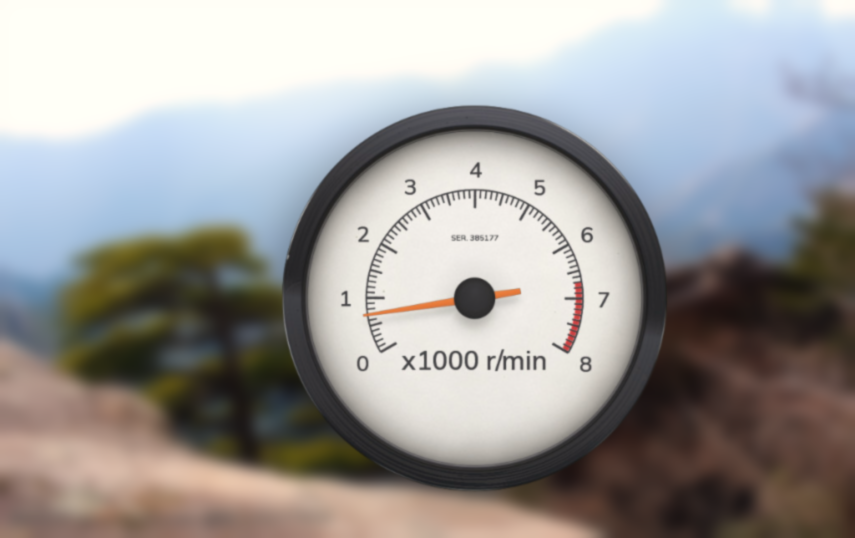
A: 700rpm
